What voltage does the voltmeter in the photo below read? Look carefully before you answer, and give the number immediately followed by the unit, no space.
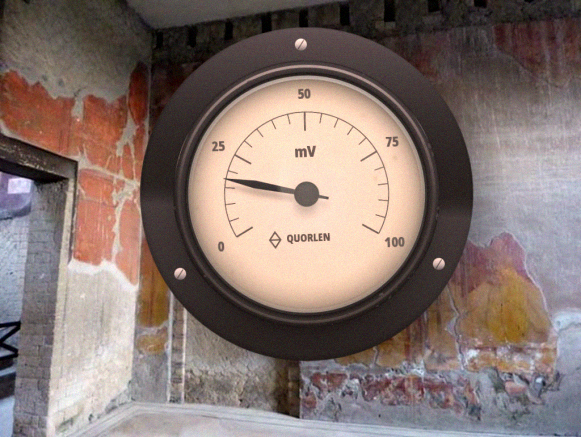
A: 17.5mV
